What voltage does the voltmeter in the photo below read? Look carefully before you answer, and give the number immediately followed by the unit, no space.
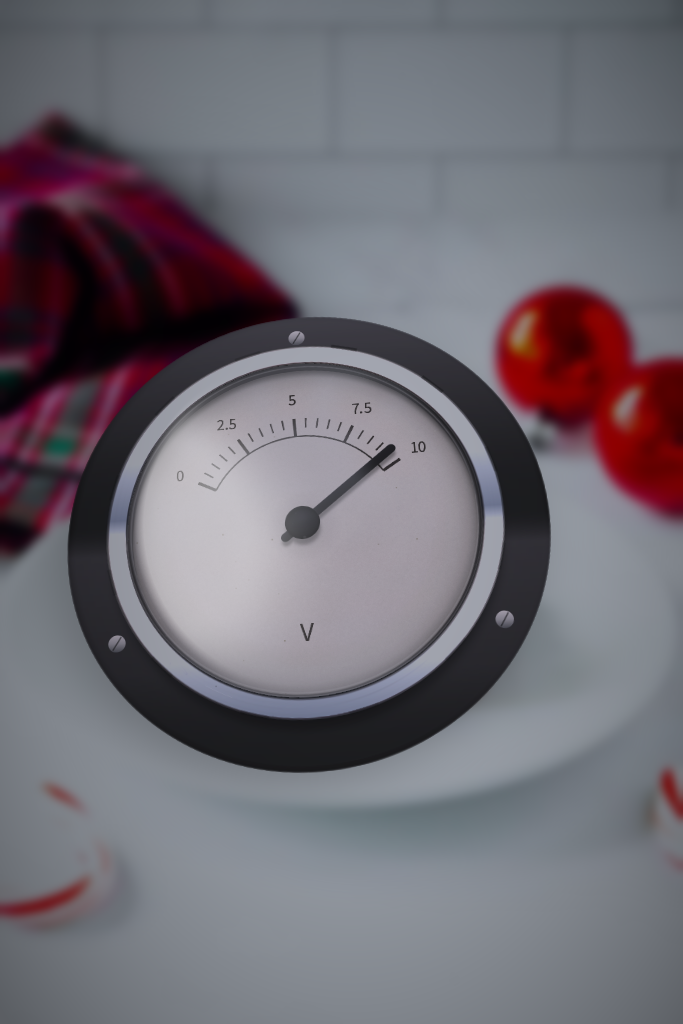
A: 9.5V
